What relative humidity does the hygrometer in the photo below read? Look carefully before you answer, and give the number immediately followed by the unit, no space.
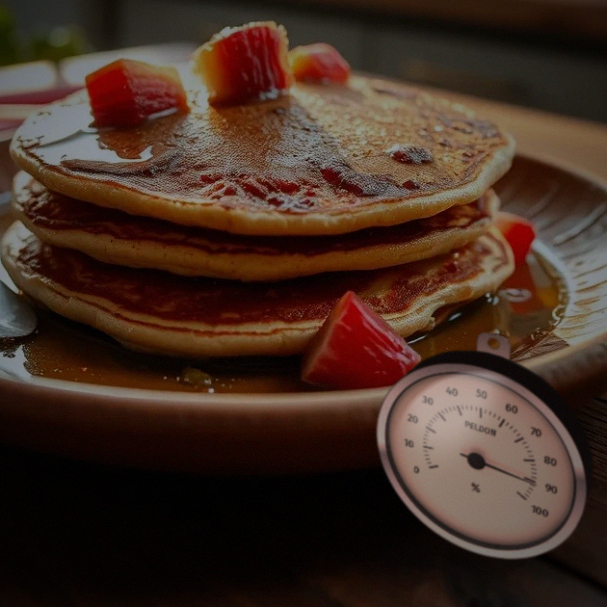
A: 90%
